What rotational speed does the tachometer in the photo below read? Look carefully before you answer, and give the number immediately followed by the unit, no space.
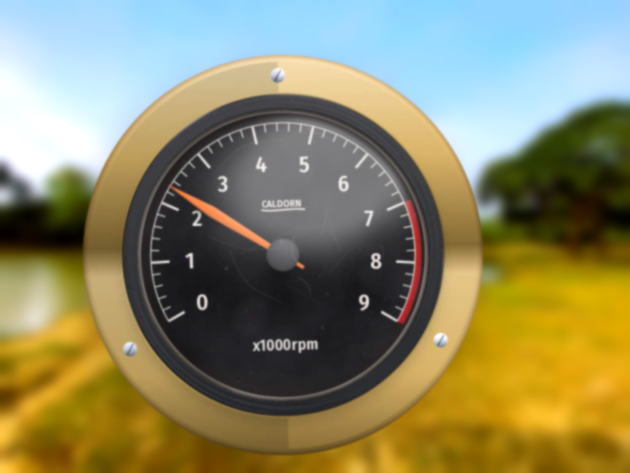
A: 2300rpm
